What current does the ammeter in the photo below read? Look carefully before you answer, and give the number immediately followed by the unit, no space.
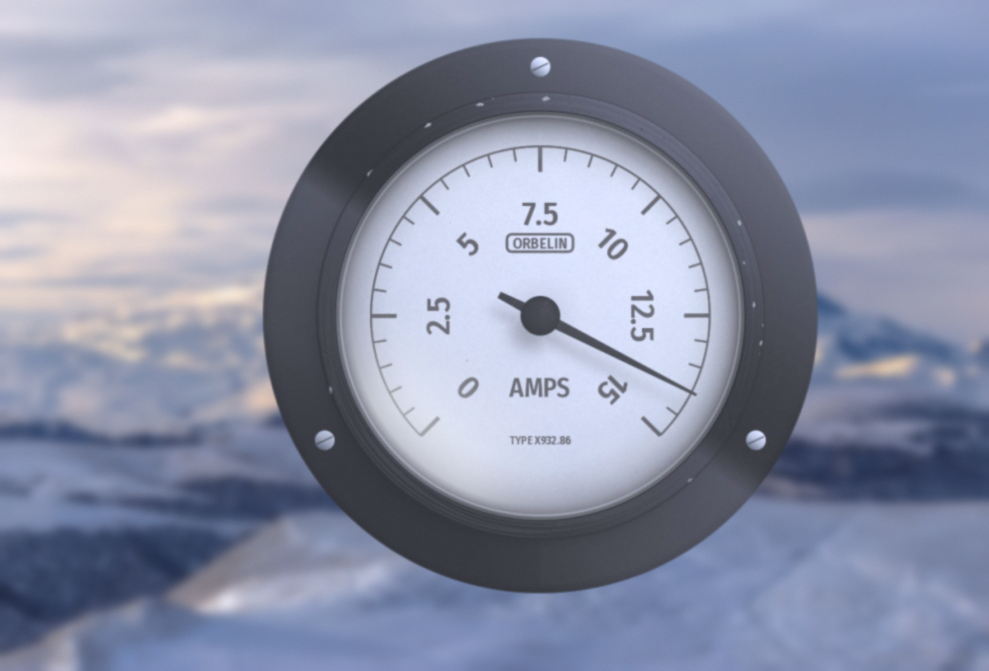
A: 14A
